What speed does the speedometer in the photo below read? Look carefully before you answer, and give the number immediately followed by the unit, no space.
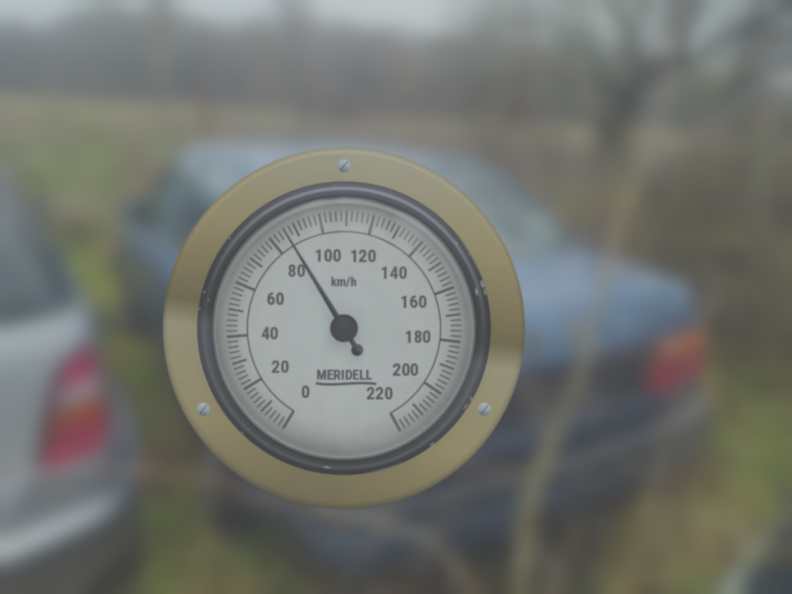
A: 86km/h
